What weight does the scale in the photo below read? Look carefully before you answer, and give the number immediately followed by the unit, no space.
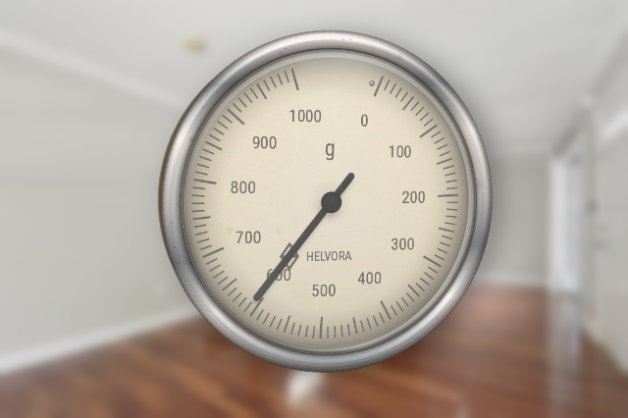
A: 610g
